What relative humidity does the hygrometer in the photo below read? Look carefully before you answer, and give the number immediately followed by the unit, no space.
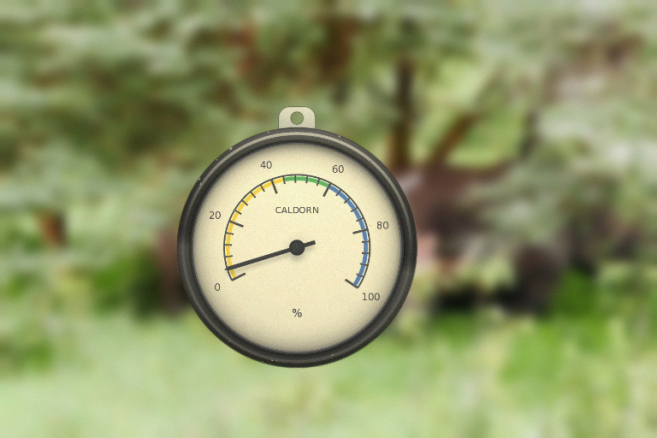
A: 4%
